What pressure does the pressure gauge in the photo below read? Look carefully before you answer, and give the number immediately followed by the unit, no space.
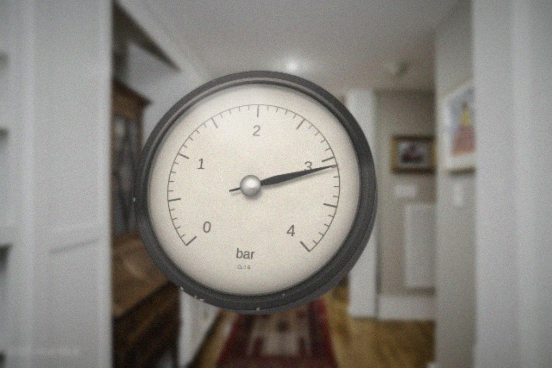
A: 3.1bar
